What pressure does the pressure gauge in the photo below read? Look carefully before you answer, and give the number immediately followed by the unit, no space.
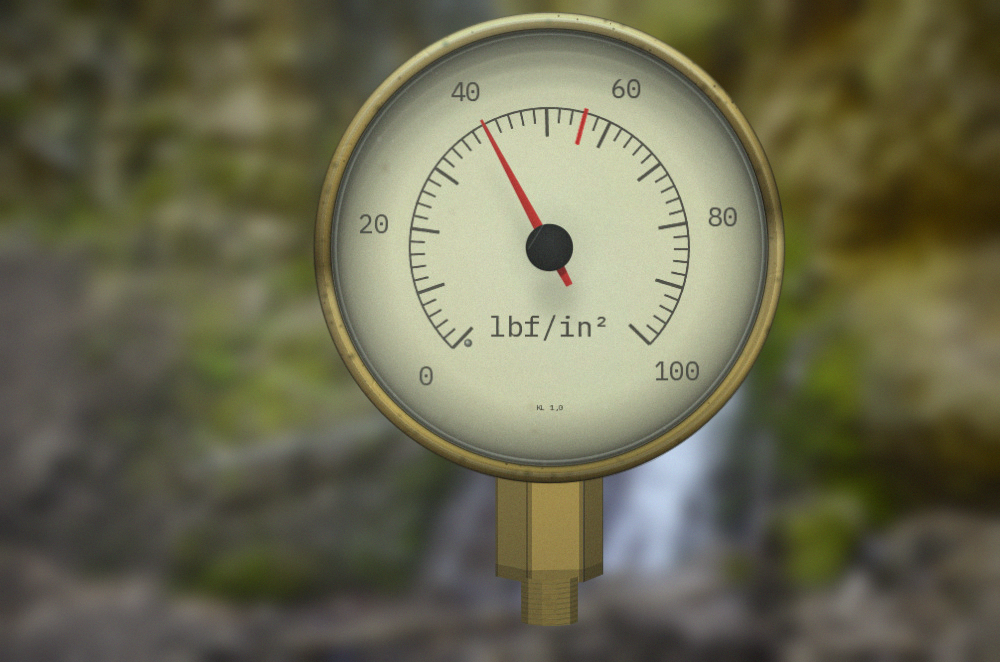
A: 40psi
